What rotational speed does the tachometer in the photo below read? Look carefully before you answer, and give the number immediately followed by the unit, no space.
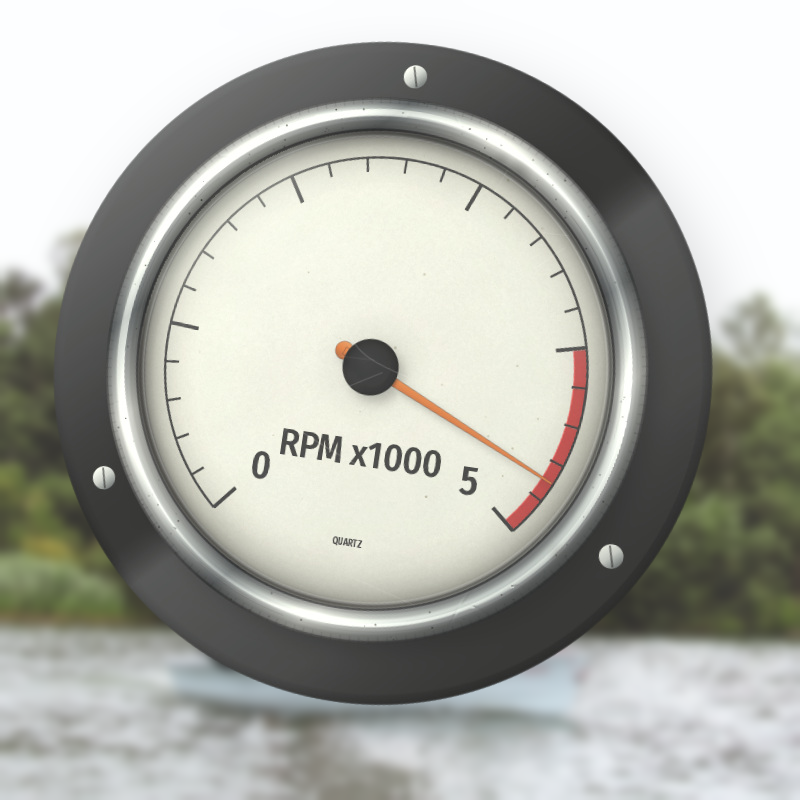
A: 4700rpm
